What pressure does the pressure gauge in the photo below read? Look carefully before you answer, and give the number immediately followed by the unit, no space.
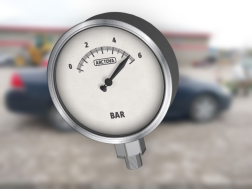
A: 5.5bar
